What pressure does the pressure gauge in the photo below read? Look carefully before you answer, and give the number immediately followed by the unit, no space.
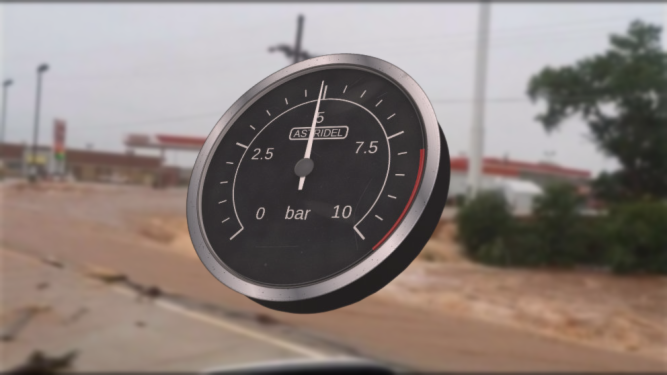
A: 5bar
